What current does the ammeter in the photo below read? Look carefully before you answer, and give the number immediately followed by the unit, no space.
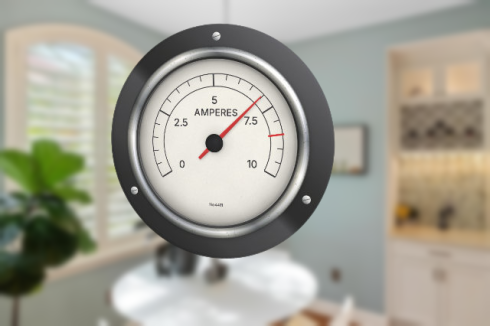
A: 7A
